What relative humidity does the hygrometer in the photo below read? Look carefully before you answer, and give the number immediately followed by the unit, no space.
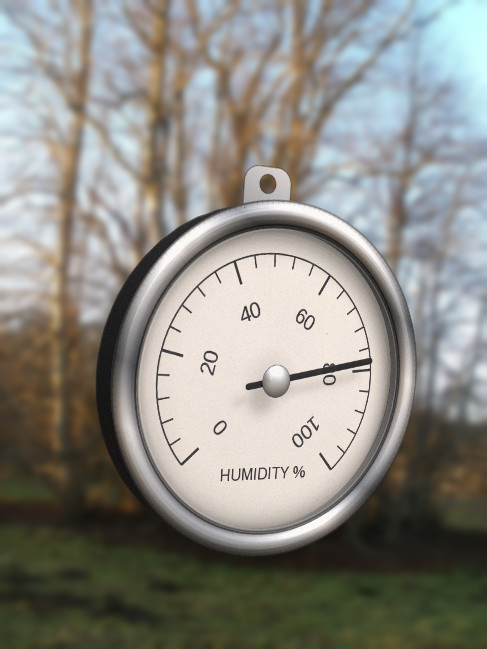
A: 78%
